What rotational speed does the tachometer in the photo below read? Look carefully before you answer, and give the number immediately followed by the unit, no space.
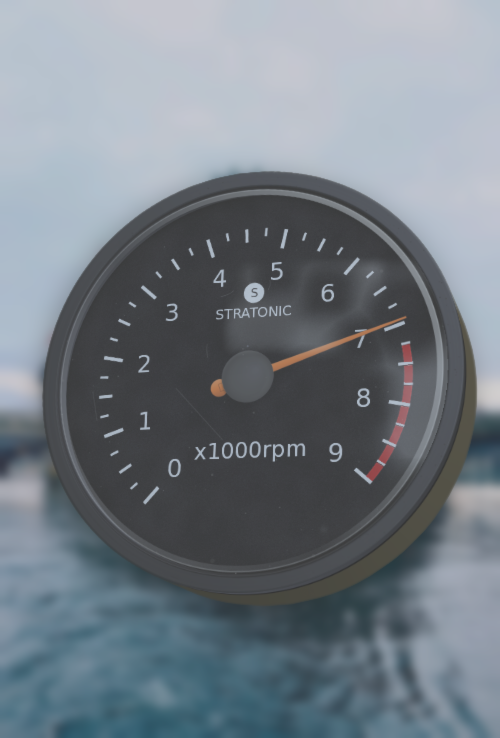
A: 7000rpm
